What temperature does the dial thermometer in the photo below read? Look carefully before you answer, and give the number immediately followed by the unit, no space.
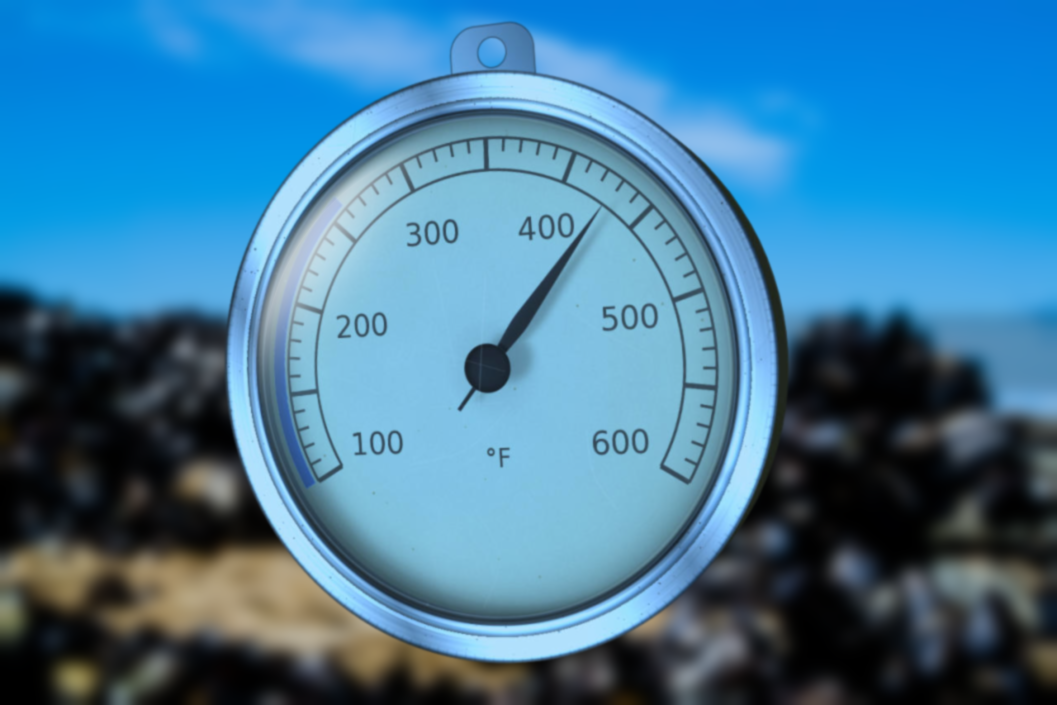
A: 430°F
